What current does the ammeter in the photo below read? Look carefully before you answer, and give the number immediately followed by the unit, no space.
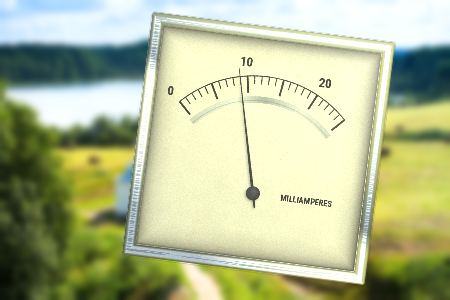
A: 9mA
